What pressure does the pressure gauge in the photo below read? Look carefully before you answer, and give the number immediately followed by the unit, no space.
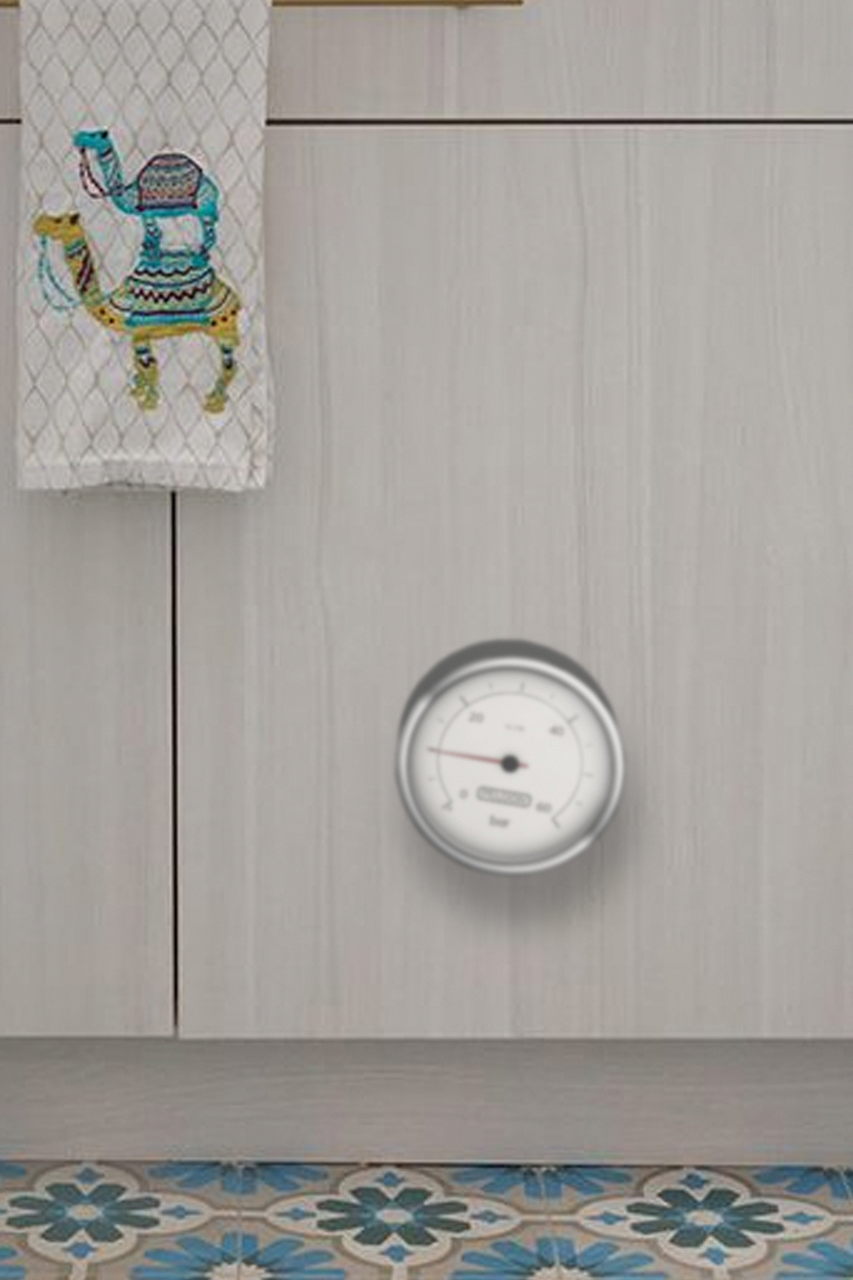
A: 10bar
